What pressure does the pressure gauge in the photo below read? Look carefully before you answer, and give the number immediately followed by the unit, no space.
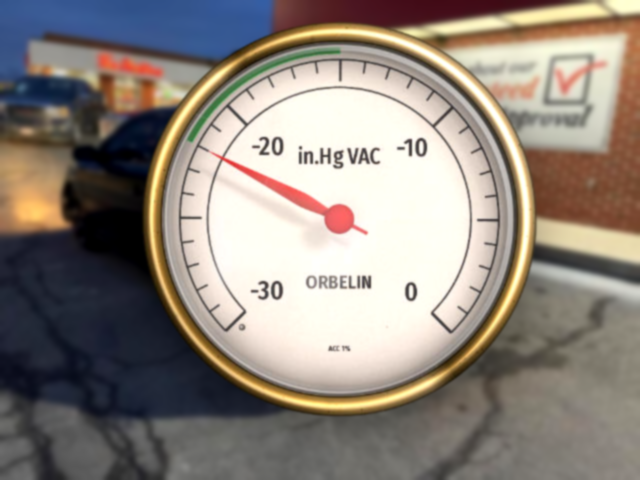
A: -22inHg
